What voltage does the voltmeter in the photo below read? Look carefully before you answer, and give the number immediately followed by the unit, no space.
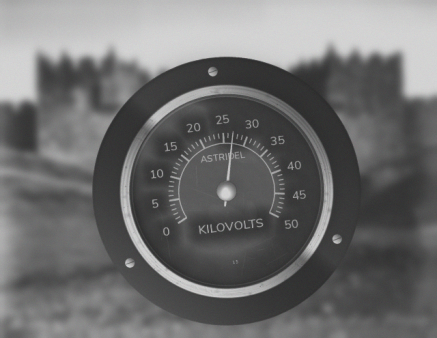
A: 27kV
